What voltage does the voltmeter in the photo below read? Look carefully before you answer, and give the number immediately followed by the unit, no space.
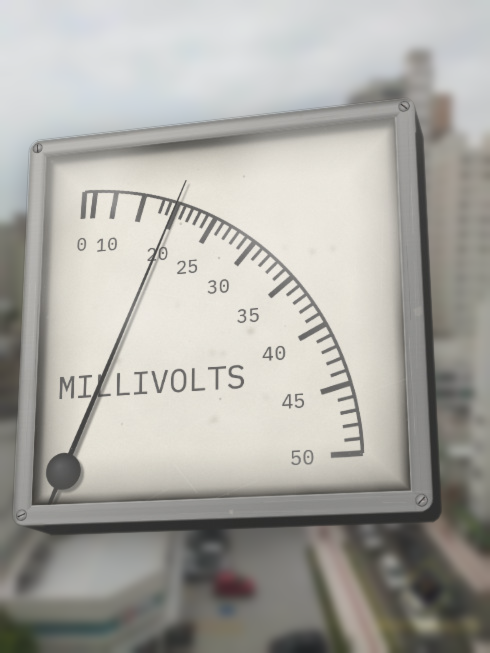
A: 20mV
